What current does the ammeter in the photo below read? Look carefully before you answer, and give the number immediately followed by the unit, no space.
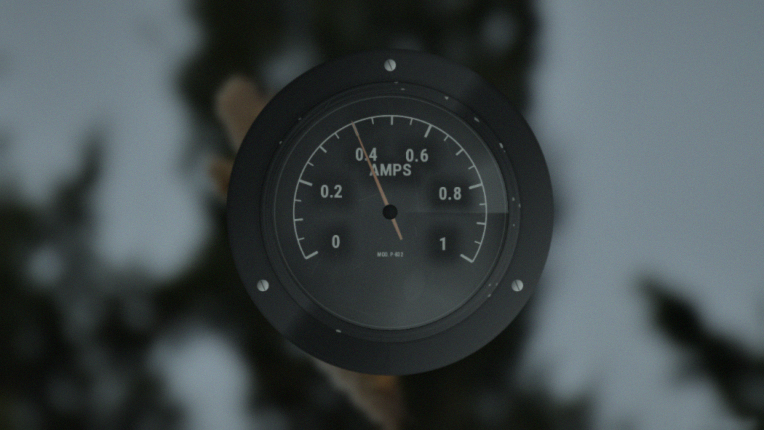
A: 0.4A
